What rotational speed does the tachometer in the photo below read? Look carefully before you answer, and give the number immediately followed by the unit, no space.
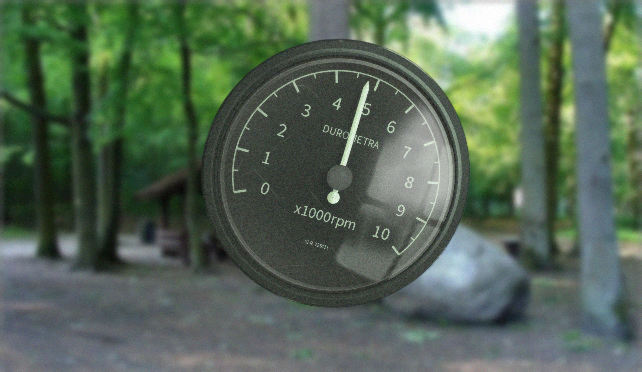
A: 4750rpm
